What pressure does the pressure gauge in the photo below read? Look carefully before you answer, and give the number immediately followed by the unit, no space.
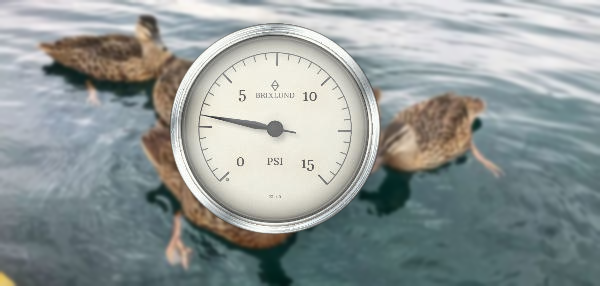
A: 3psi
